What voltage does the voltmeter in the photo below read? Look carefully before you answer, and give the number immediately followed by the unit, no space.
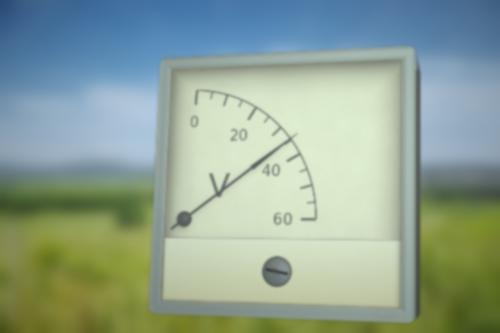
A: 35V
